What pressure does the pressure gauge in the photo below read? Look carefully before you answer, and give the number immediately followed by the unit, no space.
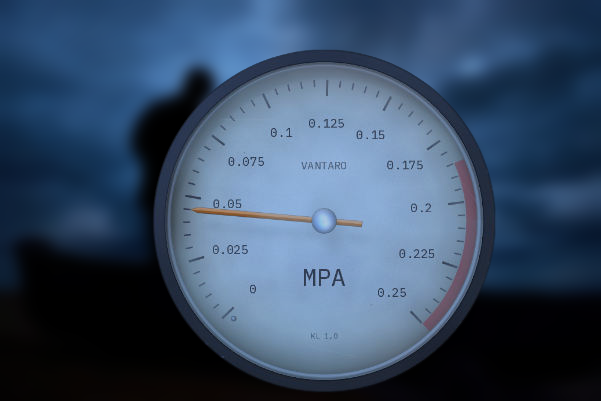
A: 0.045MPa
